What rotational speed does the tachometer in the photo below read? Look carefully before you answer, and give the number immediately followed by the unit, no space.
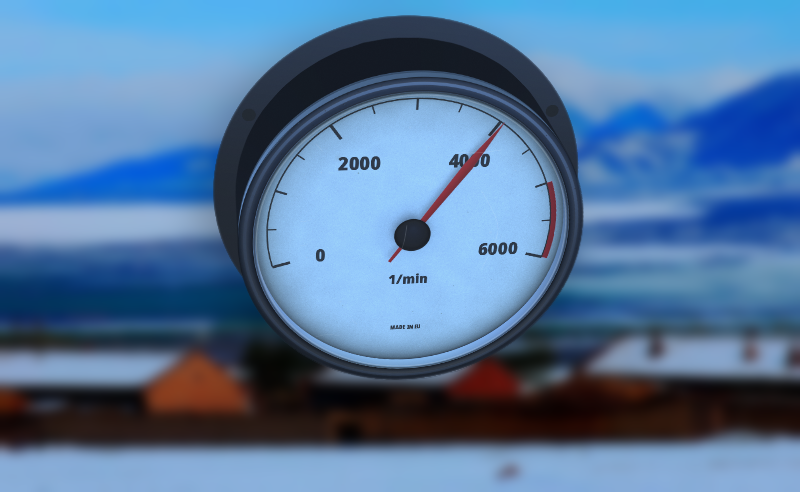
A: 4000rpm
